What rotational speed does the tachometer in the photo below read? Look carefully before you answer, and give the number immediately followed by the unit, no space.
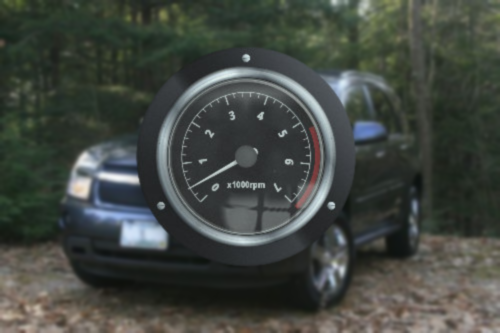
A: 400rpm
